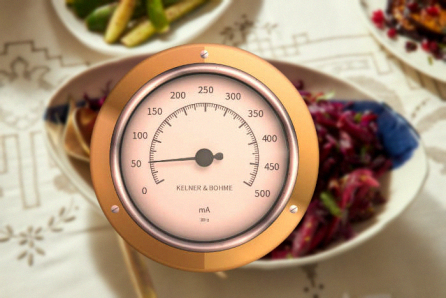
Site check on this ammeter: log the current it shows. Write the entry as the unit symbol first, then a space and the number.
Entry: mA 50
